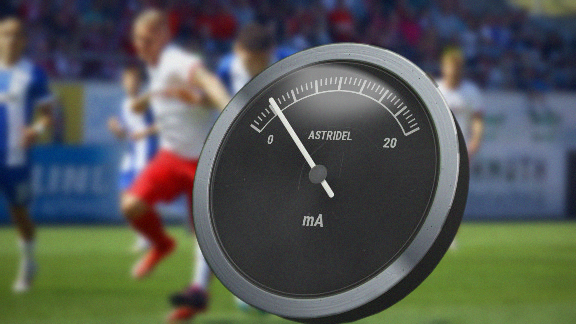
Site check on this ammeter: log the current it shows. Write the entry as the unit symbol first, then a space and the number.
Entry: mA 3
